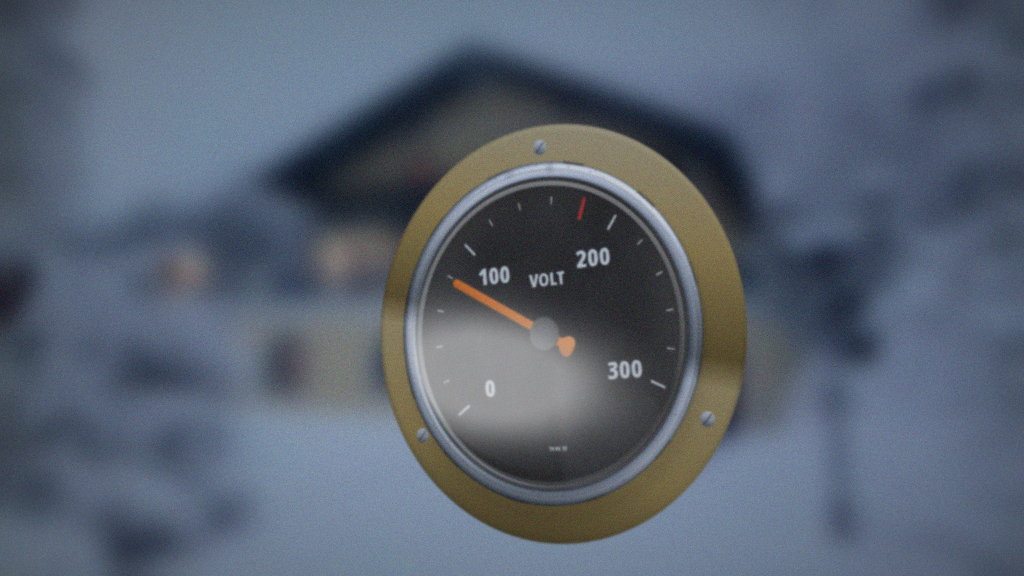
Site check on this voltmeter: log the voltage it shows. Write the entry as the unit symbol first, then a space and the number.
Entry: V 80
